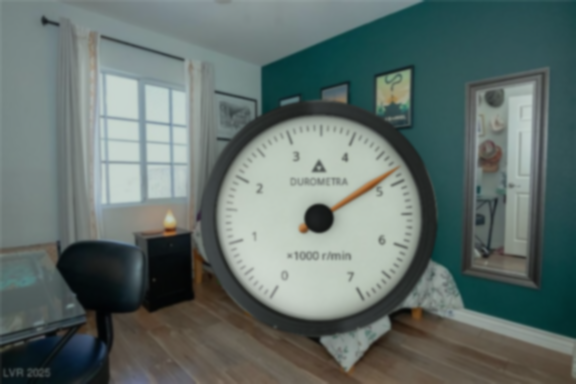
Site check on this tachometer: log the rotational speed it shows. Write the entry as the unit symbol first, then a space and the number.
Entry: rpm 4800
